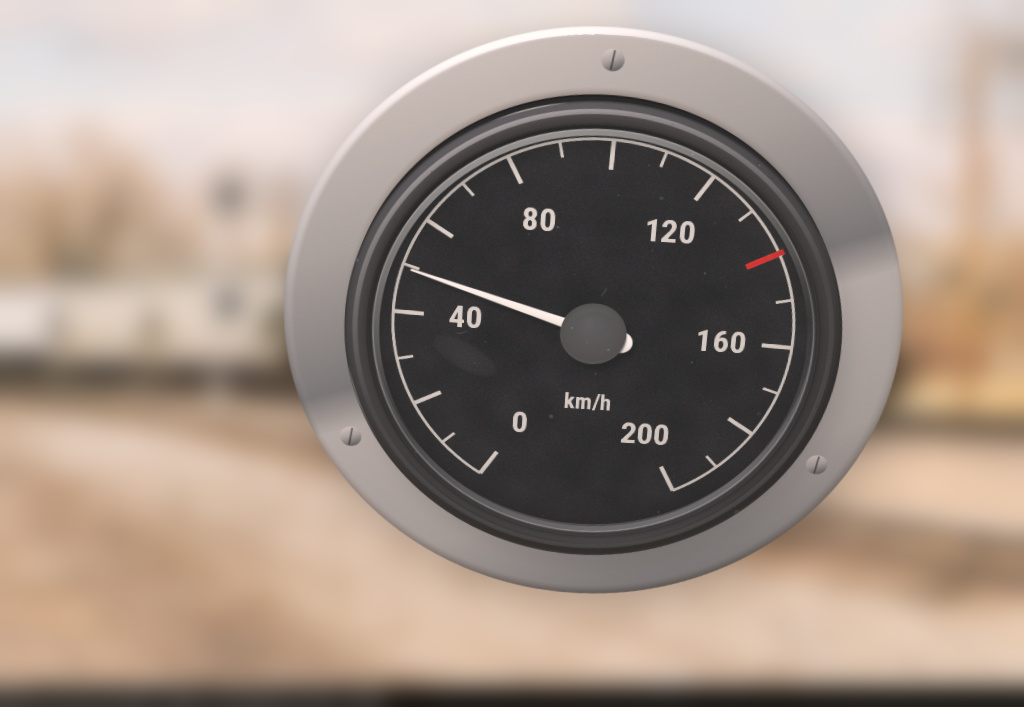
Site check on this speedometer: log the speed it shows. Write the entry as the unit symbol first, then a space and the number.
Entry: km/h 50
